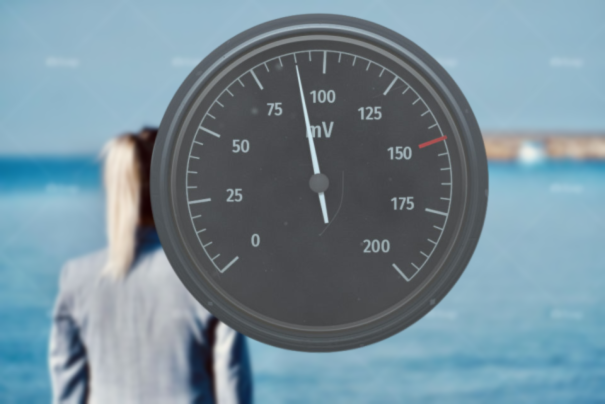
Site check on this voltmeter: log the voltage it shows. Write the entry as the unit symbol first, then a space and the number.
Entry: mV 90
